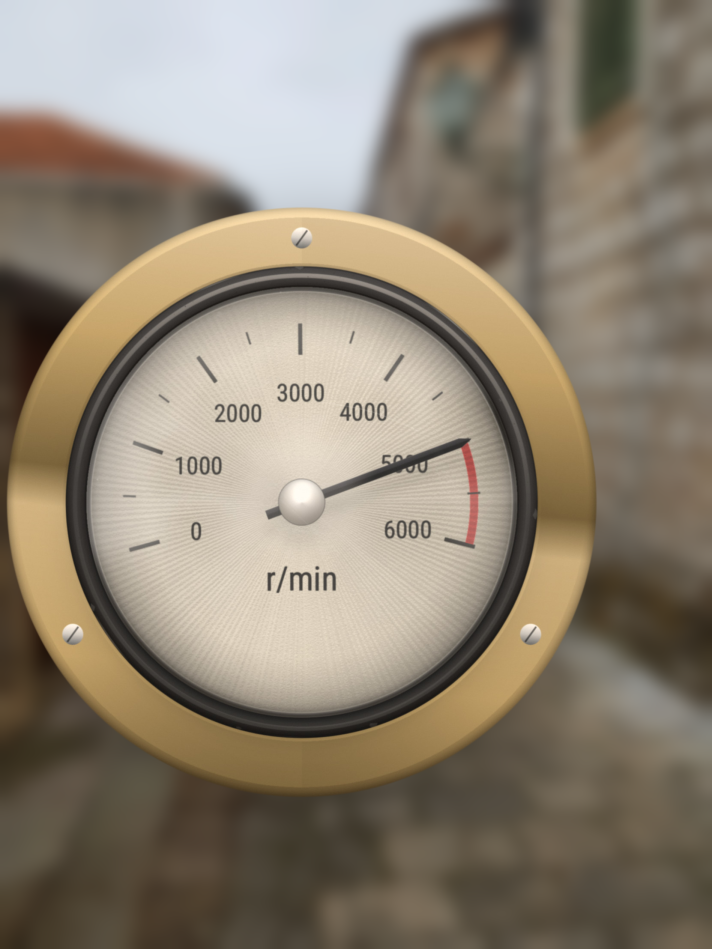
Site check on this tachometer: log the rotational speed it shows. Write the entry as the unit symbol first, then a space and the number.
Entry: rpm 5000
